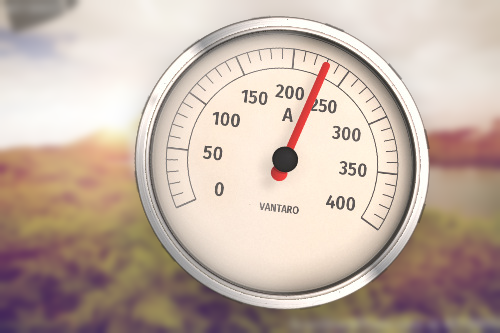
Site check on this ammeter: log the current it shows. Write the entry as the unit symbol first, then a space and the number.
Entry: A 230
